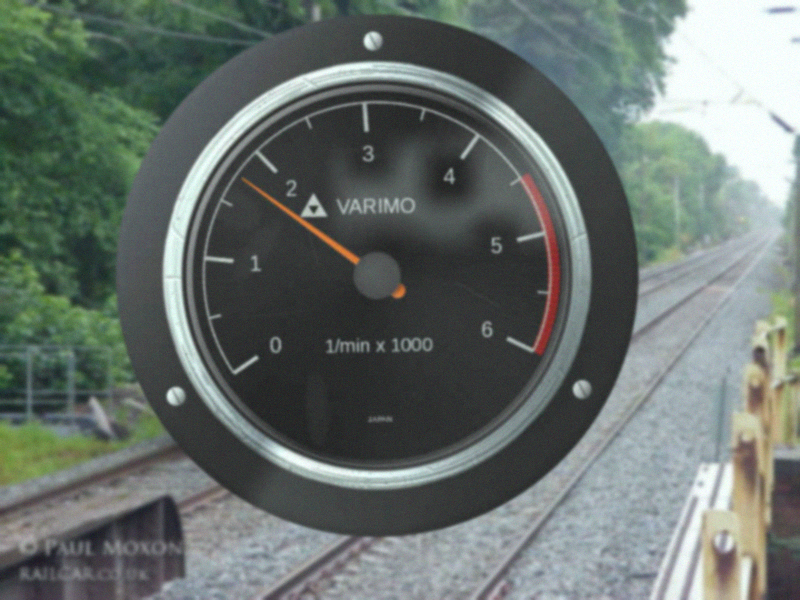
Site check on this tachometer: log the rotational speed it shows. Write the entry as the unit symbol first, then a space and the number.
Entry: rpm 1750
